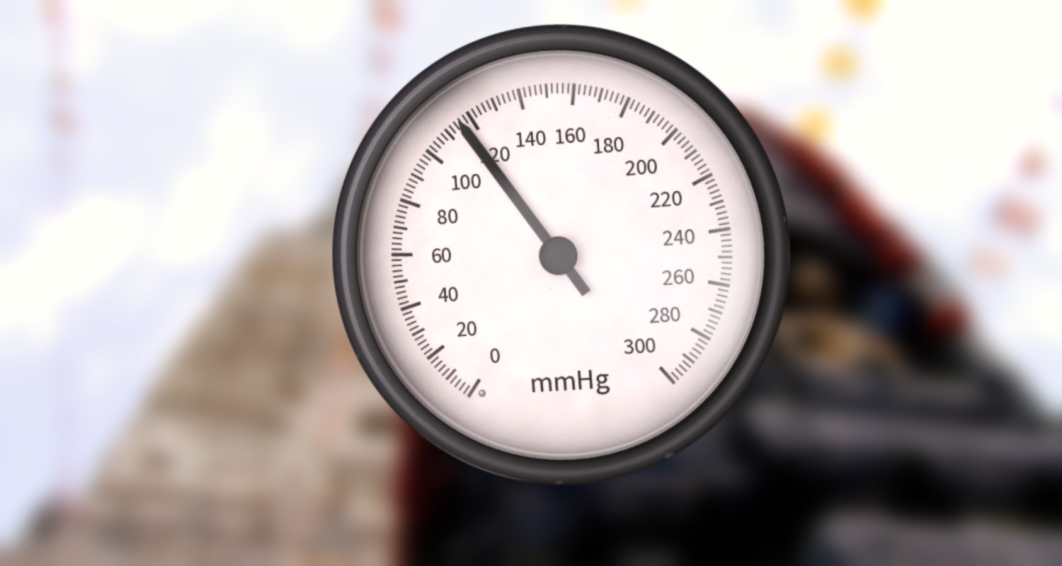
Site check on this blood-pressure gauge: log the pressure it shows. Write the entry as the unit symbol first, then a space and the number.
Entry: mmHg 116
